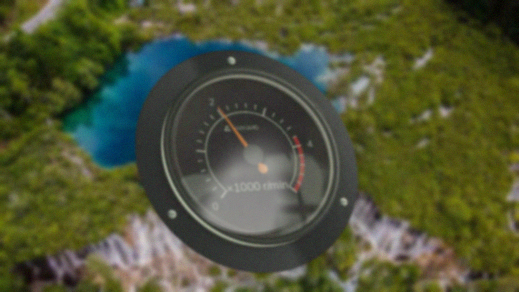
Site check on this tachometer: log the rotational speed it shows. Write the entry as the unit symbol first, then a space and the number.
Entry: rpm 2000
